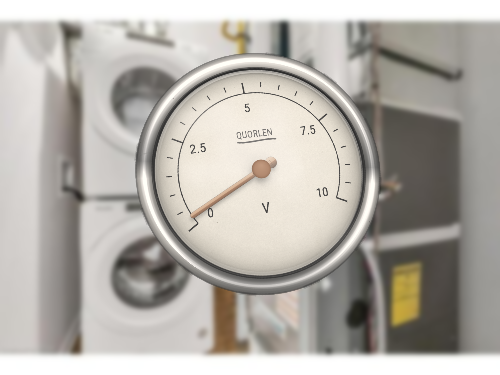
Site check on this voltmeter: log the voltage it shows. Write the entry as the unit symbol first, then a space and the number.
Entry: V 0.25
